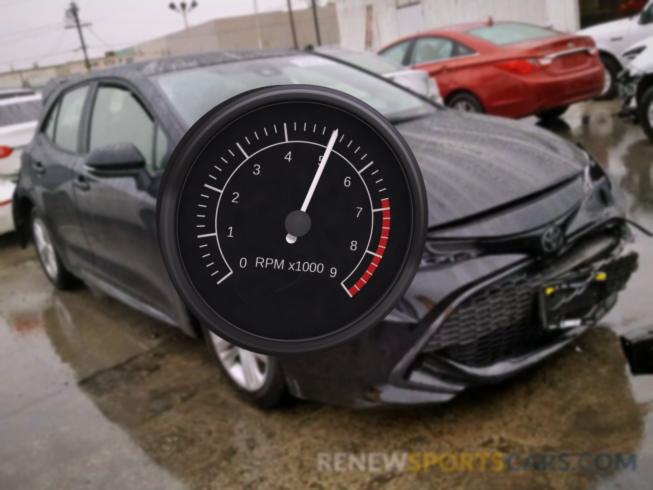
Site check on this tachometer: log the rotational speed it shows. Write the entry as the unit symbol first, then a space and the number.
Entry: rpm 5000
